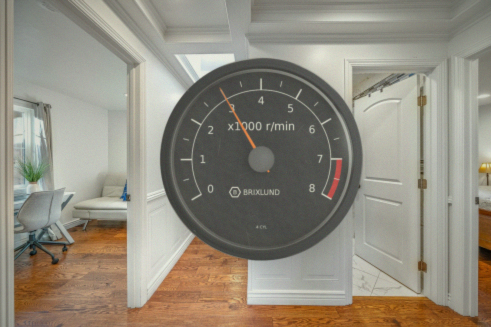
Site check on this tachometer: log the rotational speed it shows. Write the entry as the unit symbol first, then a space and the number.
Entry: rpm 3000
